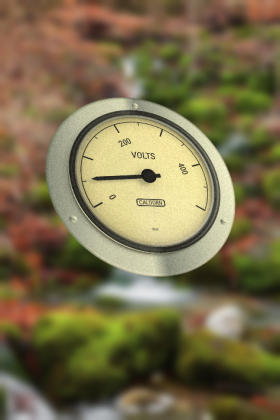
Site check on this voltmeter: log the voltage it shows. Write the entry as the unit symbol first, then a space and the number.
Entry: V 50
